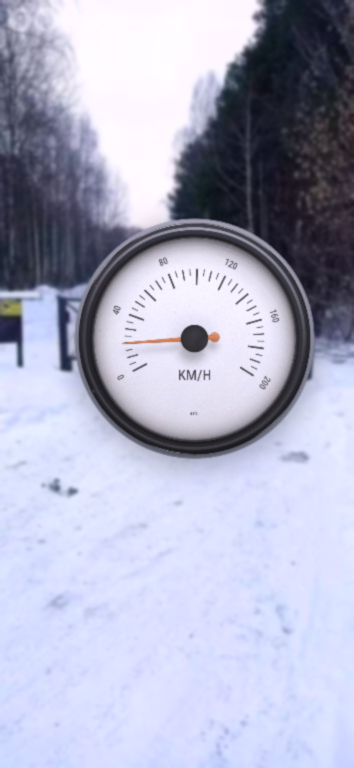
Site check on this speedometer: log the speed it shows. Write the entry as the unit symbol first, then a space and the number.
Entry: km/h 20
